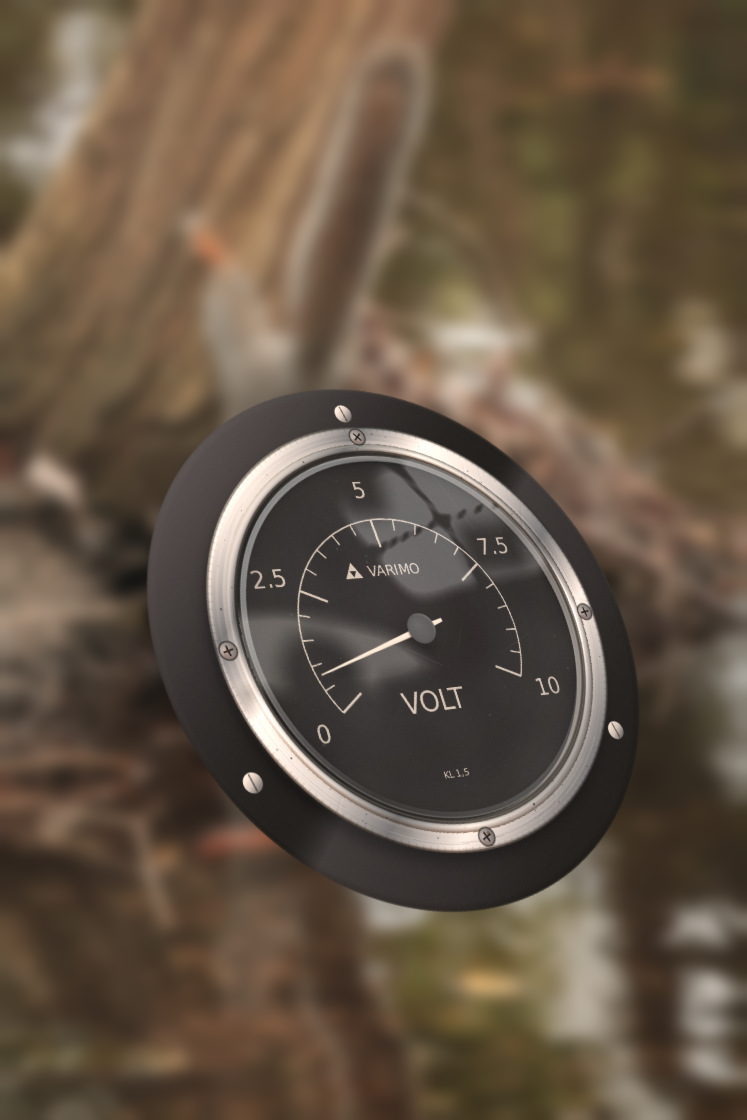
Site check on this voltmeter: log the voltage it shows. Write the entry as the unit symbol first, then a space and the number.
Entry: V 0.75
